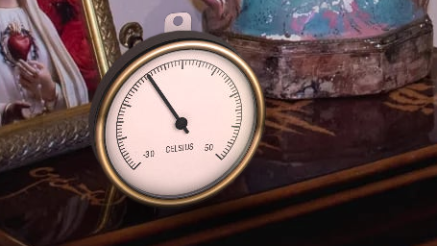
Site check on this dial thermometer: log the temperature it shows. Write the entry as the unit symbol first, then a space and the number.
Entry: °C 0
